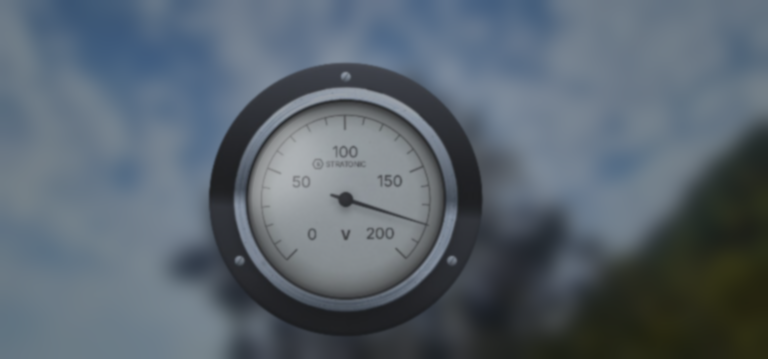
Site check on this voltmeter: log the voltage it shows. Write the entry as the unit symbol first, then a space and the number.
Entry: V 180
